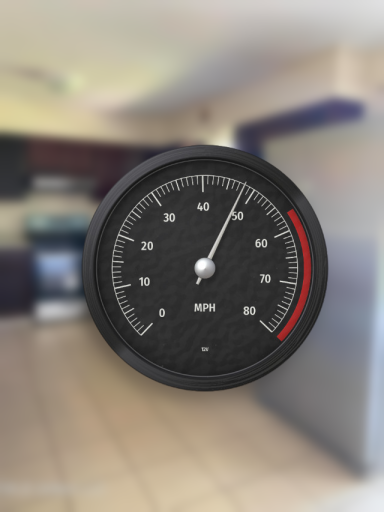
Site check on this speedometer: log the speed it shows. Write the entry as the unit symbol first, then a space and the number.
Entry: mph 48
